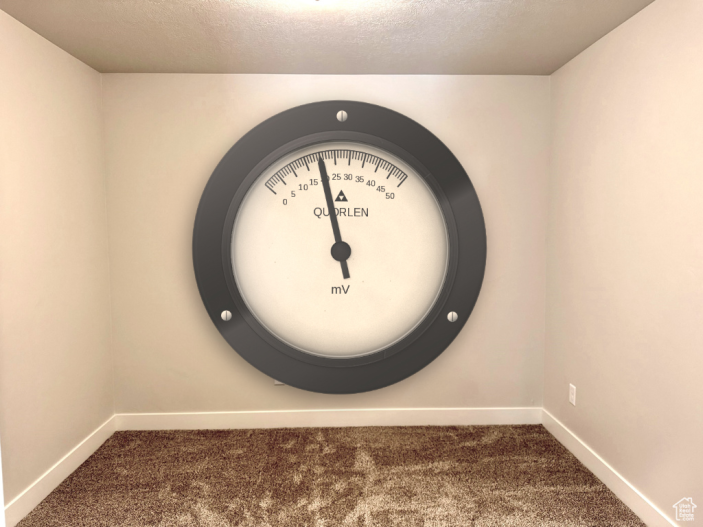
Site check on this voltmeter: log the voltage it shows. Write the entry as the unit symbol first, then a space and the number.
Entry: mV 20
